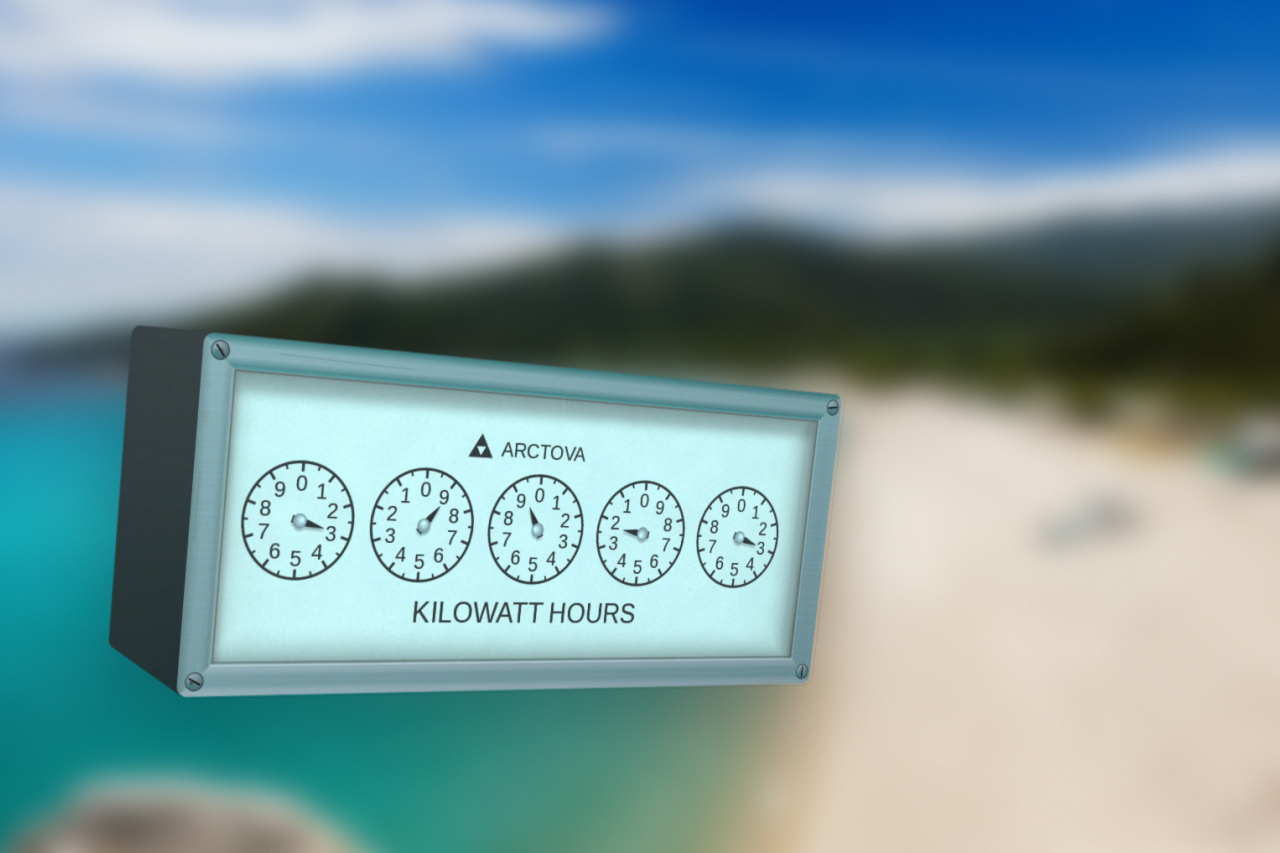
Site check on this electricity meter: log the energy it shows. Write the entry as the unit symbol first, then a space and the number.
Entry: kWh 28923
